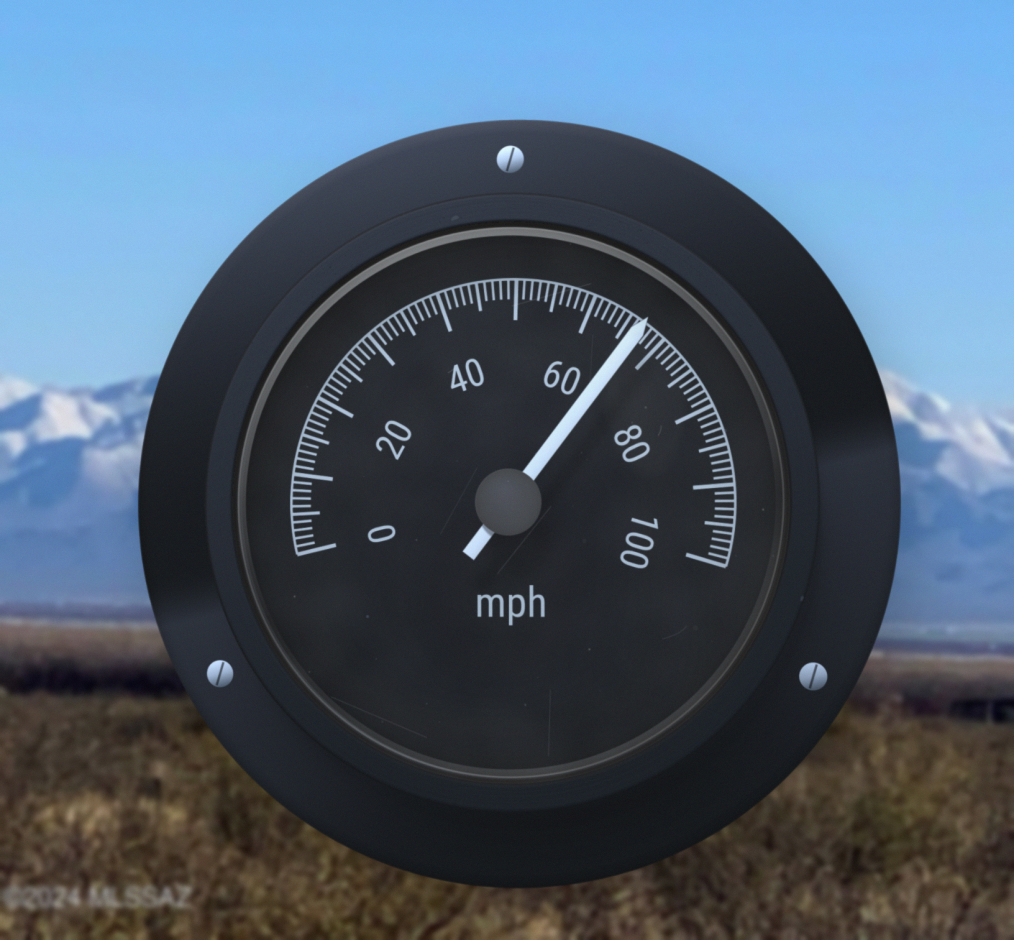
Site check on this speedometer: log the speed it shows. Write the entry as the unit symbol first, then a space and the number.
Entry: mph 67
